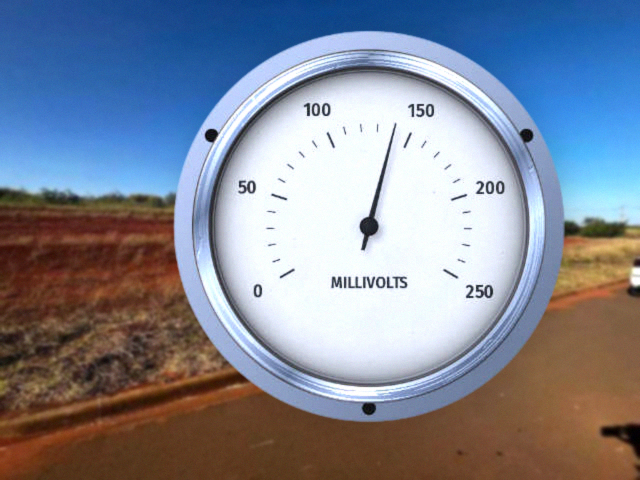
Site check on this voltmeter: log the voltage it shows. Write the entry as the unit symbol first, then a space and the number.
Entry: mV 140
